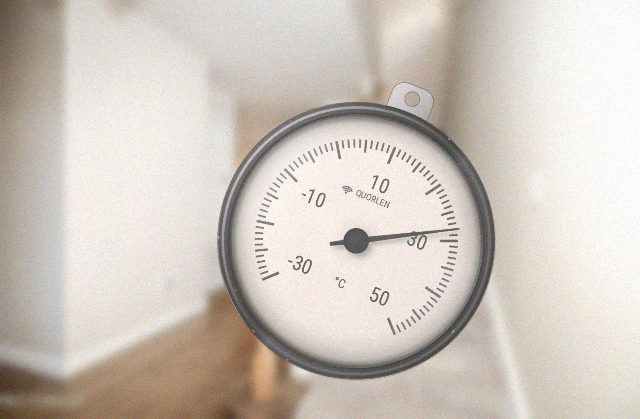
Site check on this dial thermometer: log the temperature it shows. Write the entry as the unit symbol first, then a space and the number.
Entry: °C 28
